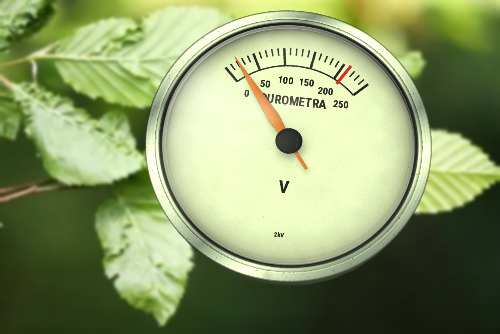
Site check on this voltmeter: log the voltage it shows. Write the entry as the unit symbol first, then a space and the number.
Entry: V 20
